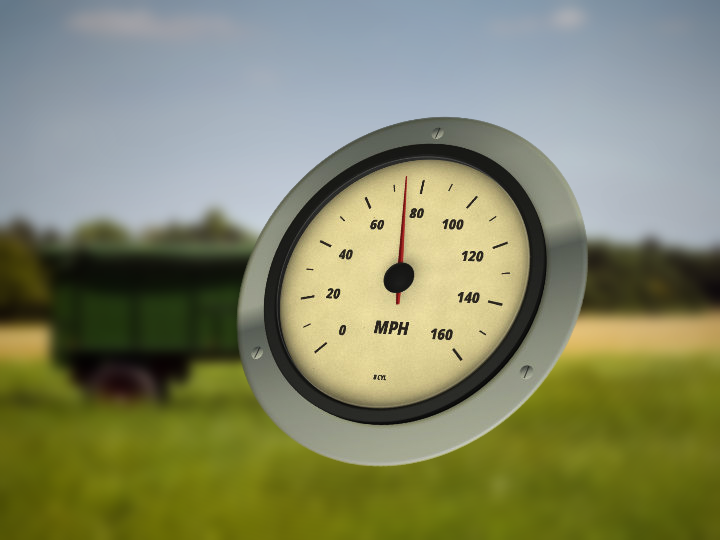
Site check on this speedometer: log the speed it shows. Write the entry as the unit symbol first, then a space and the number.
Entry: mph 75
